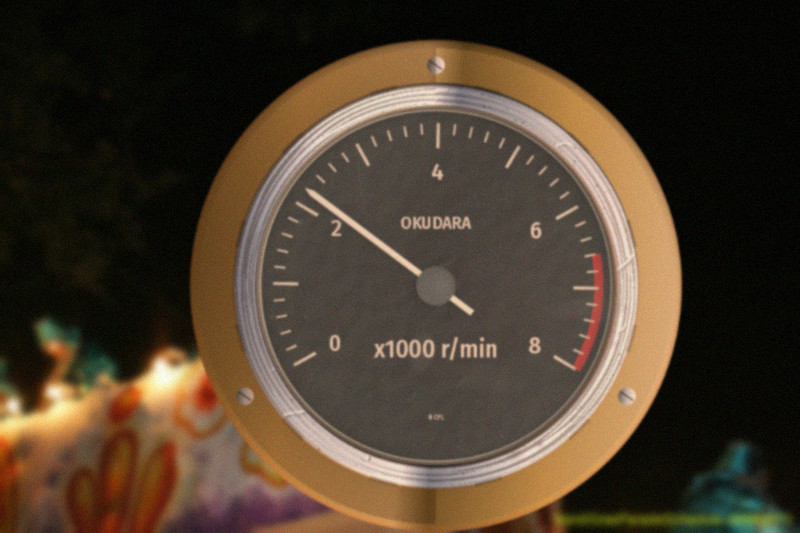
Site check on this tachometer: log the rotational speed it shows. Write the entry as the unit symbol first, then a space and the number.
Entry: rpm 2200
